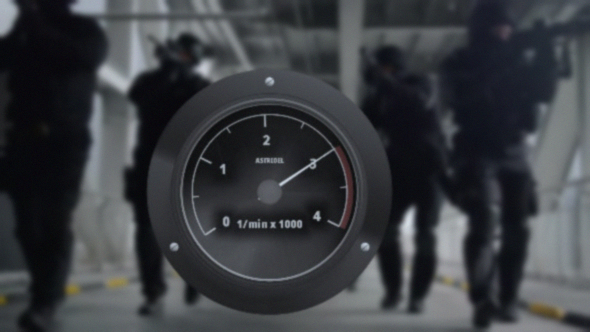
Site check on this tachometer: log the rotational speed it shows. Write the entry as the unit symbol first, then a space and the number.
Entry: rpm 3000
